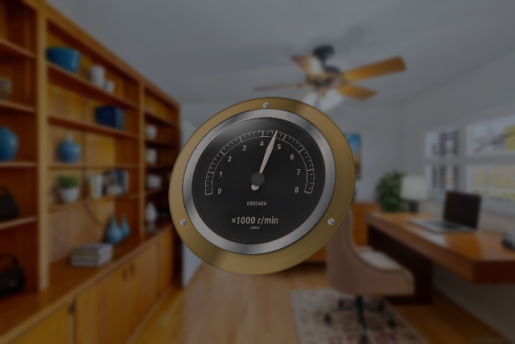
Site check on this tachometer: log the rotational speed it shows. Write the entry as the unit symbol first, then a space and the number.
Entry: rpm 4600
